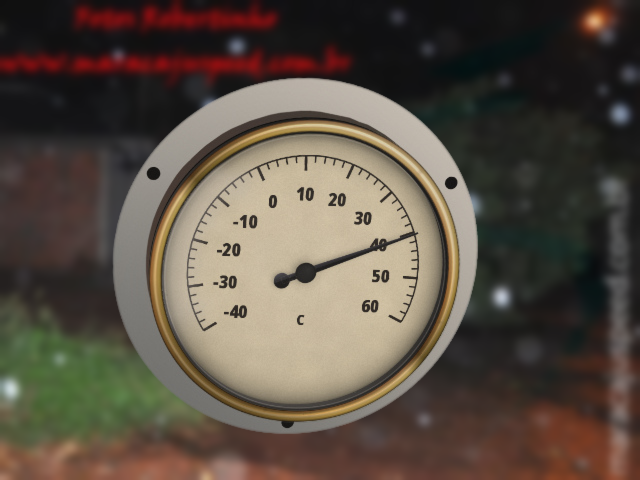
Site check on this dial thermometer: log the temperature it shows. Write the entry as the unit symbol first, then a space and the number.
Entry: °C 40
